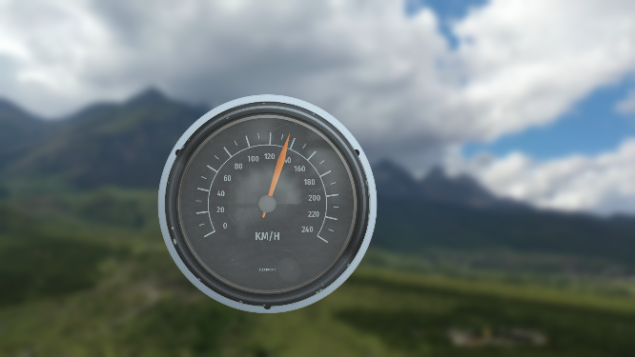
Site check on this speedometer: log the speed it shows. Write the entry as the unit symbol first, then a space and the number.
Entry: km/h 135
